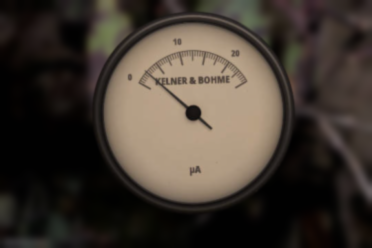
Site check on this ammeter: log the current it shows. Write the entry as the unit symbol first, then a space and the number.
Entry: µA 2.5
